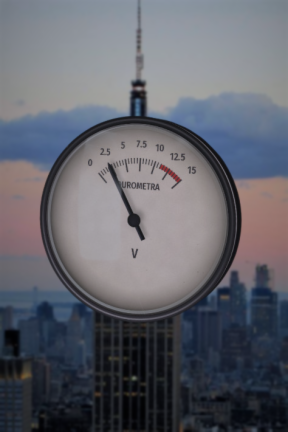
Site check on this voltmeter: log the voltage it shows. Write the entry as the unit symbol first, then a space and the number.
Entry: V 2.5
